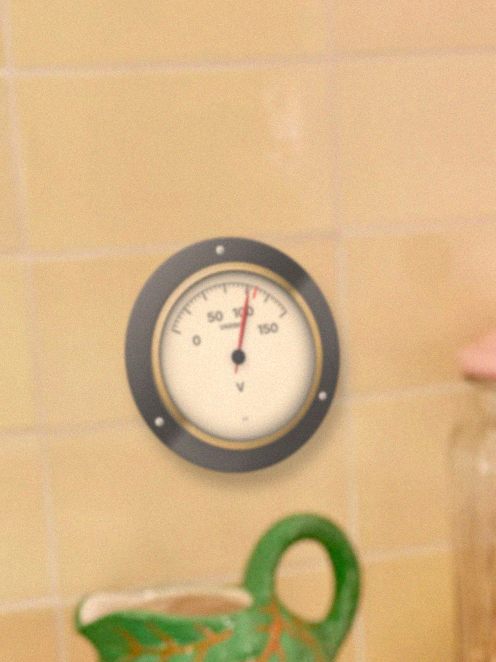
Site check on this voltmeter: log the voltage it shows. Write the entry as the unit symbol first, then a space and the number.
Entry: V 100
